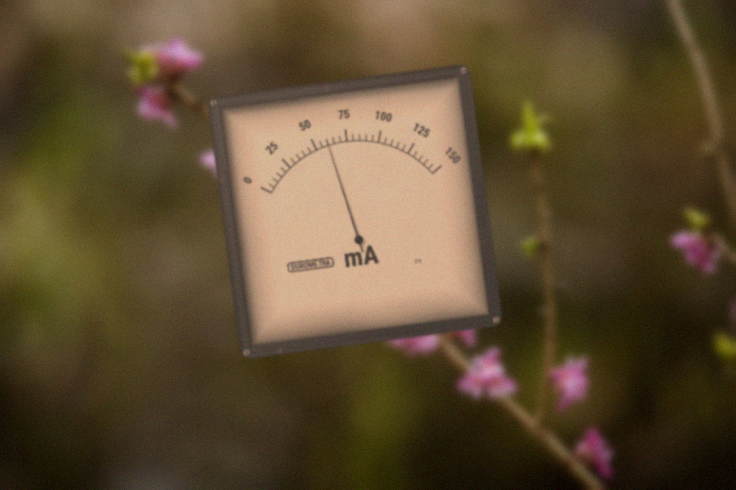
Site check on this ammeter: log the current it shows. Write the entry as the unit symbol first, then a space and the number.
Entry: mA 60
